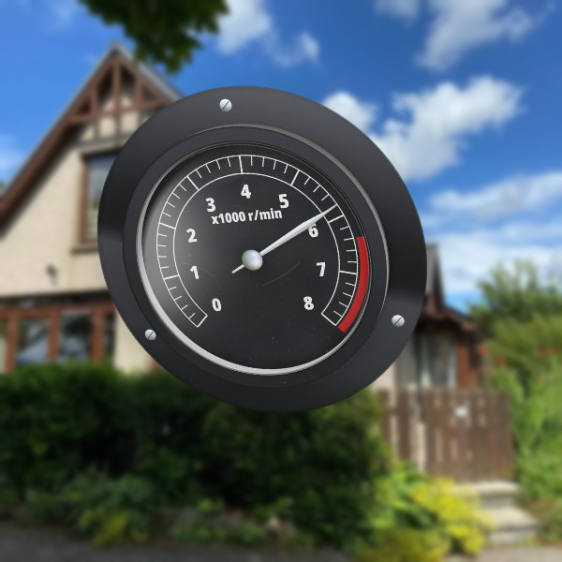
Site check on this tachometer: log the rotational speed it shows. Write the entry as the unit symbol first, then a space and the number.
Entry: rpm 5800
